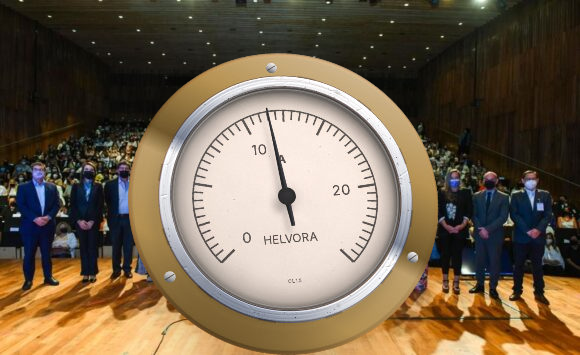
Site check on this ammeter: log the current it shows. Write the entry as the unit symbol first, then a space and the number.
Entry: A 11.5
